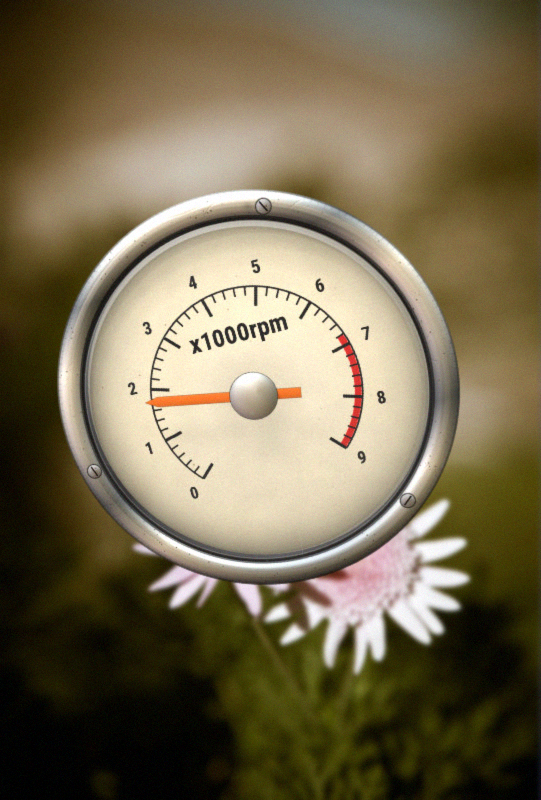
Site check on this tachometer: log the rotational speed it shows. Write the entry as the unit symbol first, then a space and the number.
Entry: rpm 1800
